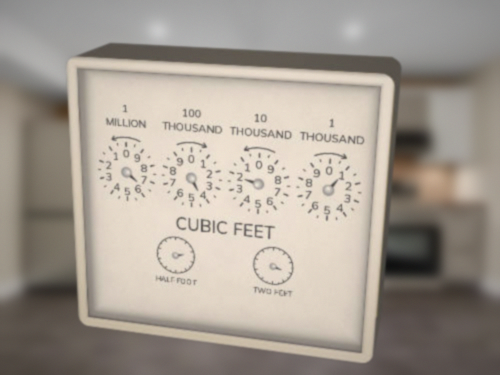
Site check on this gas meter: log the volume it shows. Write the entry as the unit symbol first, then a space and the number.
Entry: ft³ 642100
